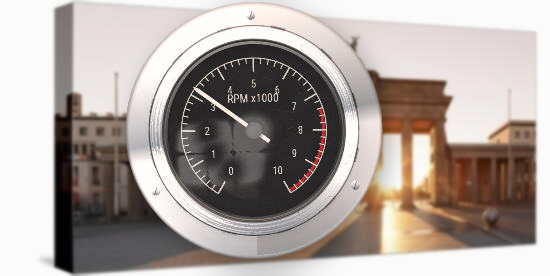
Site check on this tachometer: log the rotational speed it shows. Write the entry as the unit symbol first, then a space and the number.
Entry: rpm 3200
